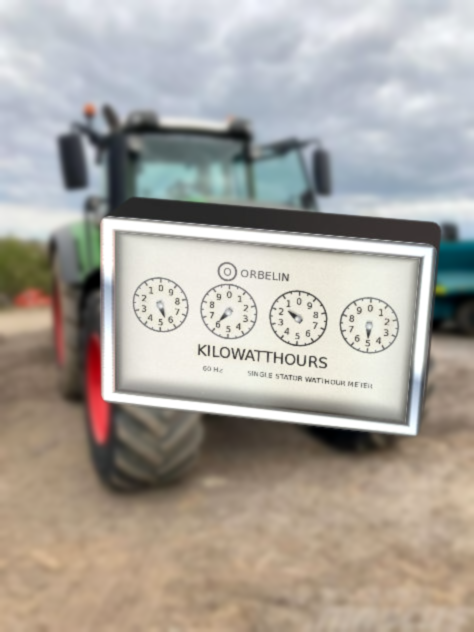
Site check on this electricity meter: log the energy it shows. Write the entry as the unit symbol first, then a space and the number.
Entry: kWh 5615
